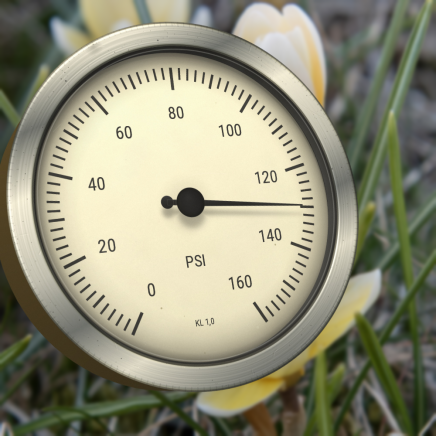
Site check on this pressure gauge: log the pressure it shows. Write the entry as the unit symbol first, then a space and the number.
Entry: psi 130
